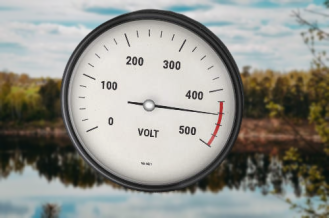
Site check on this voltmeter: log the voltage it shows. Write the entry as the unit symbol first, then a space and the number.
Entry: V 440
